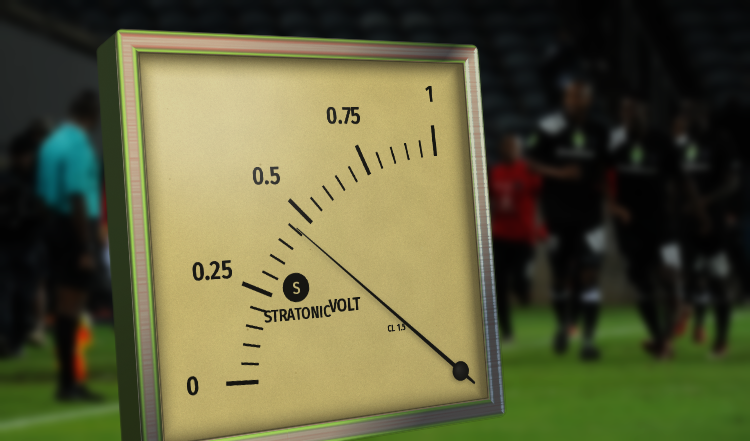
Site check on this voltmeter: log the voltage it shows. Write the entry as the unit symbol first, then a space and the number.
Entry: V 0.45
